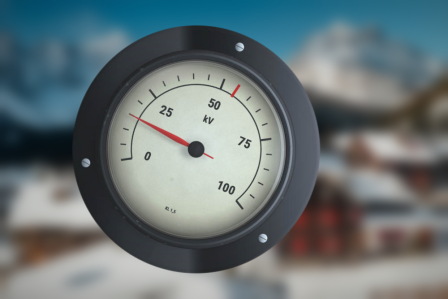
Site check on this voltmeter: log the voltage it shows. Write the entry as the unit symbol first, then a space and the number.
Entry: kV 15
